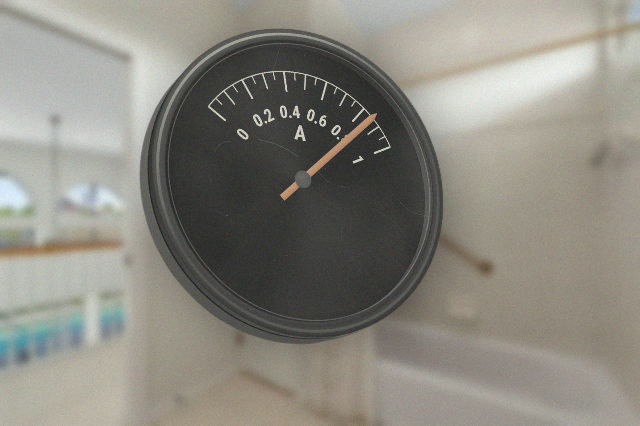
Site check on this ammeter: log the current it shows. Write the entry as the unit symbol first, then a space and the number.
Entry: A 0.85
